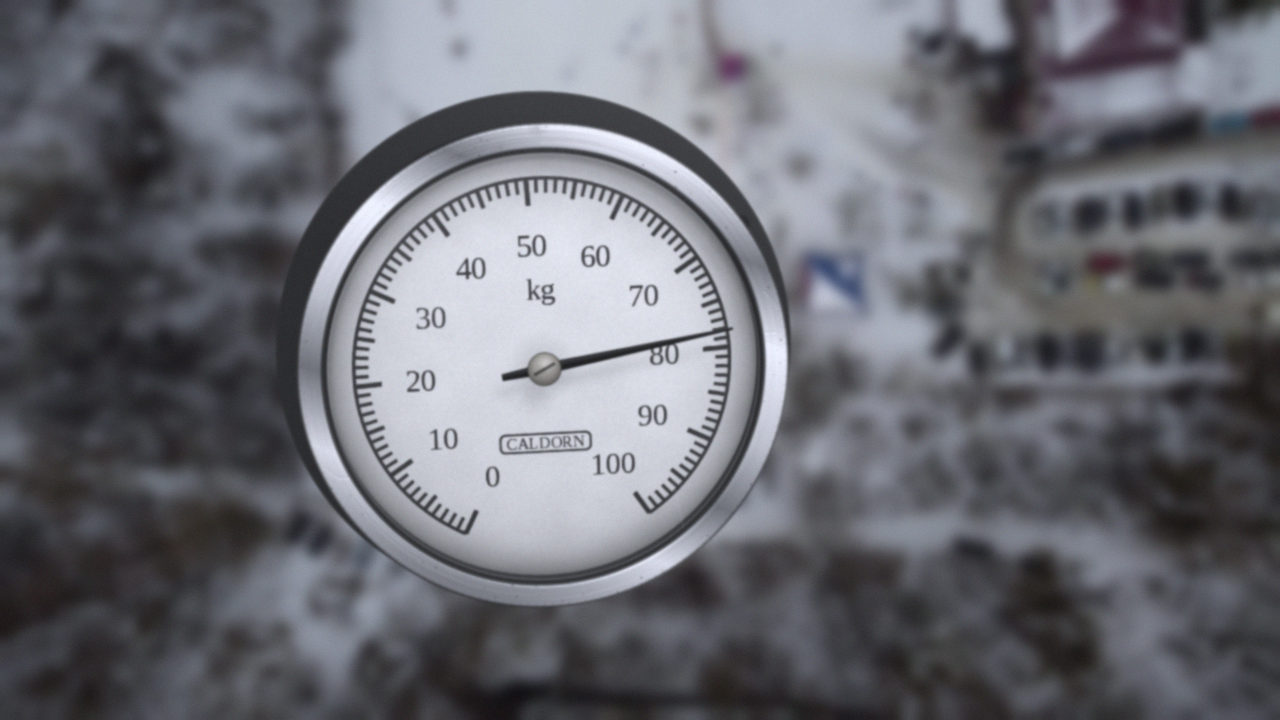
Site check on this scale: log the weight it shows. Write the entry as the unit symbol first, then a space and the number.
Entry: kg 78
